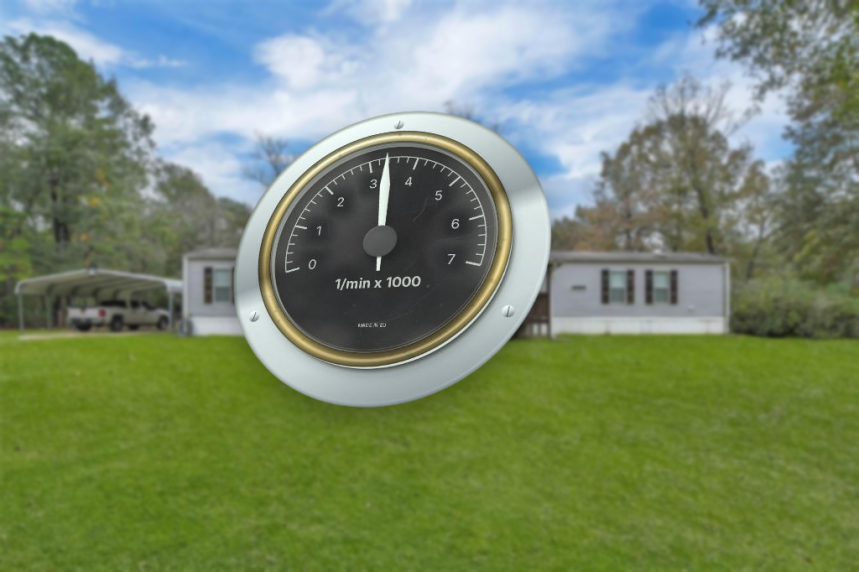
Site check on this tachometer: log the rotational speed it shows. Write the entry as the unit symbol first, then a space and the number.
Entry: rpm 3400
